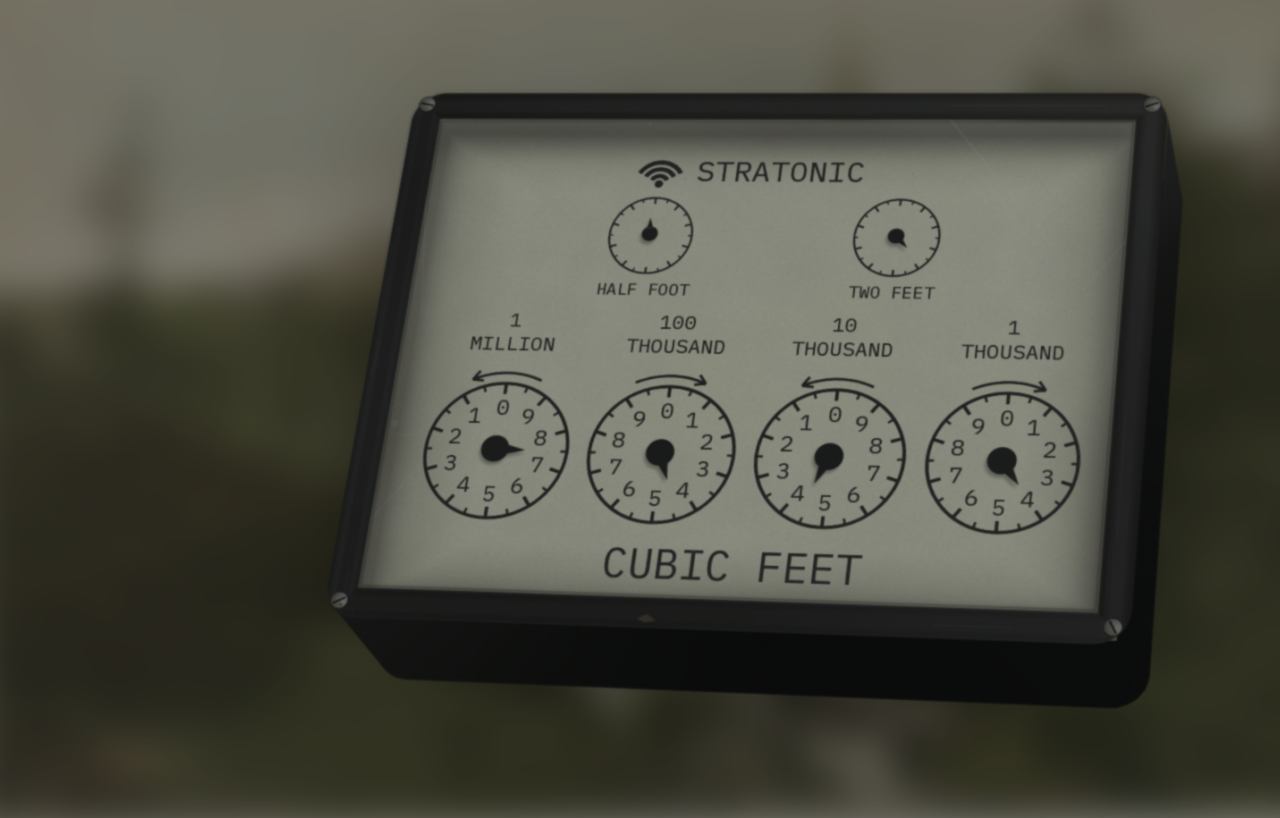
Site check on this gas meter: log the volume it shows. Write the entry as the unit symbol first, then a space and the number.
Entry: ft³ 744400
